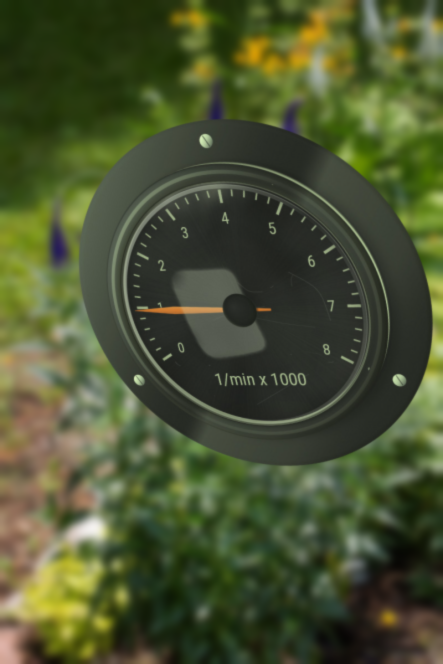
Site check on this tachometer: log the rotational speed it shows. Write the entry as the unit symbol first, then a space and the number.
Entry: rpm 1000
